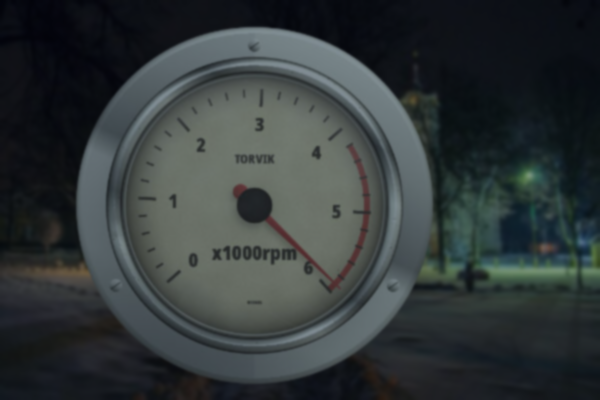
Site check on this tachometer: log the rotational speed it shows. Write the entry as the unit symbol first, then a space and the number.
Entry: rpm 5900
